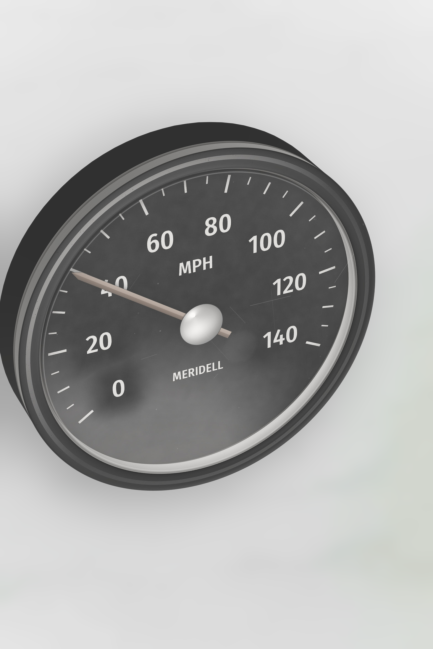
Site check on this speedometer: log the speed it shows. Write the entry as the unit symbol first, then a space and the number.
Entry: mph 40
